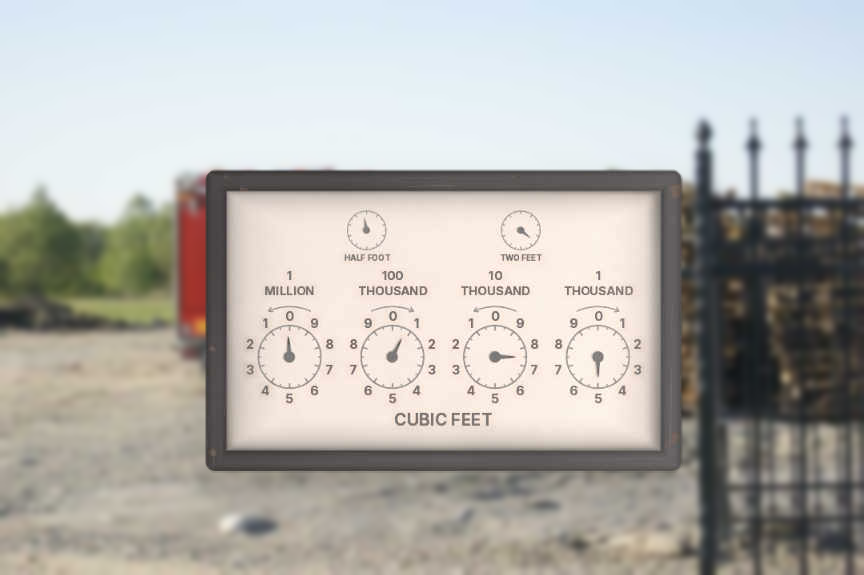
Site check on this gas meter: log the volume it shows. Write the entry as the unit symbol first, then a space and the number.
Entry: ft³ 7500
